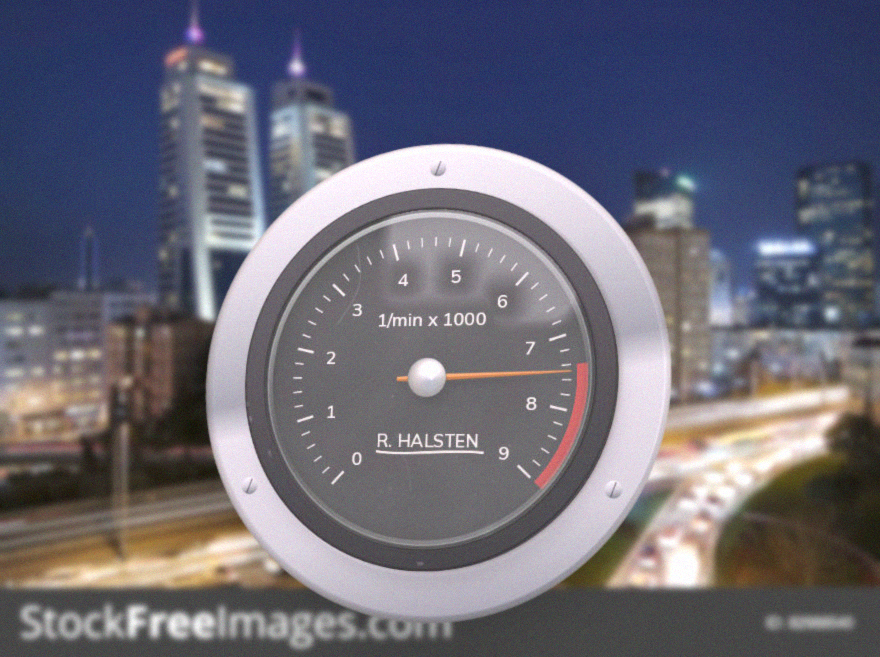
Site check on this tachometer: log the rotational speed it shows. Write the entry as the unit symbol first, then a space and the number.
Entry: rpm 7500
